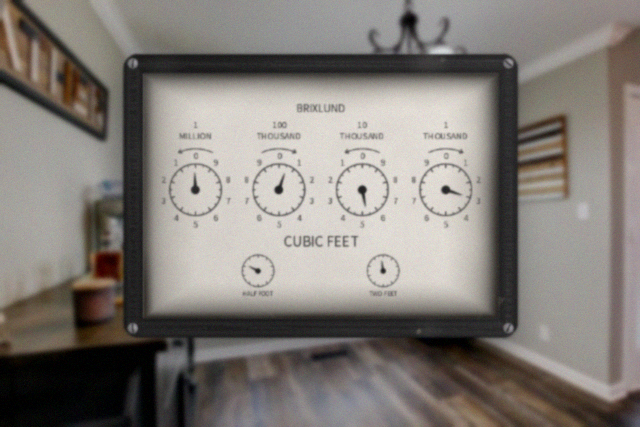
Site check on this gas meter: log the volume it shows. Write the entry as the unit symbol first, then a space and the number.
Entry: ft³ 5300
